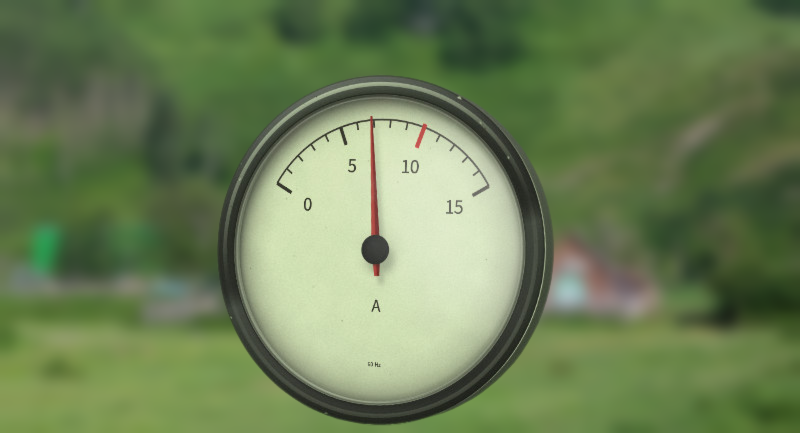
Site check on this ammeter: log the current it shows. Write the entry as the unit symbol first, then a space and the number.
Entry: A 7
